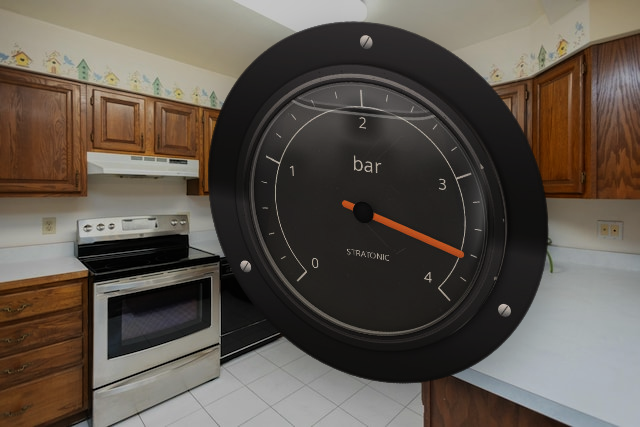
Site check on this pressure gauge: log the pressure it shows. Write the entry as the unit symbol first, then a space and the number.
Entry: bar 3.6
